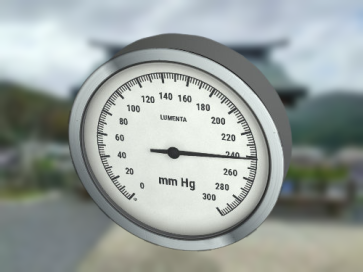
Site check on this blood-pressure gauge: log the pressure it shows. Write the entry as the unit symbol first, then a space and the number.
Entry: mmHg 240
